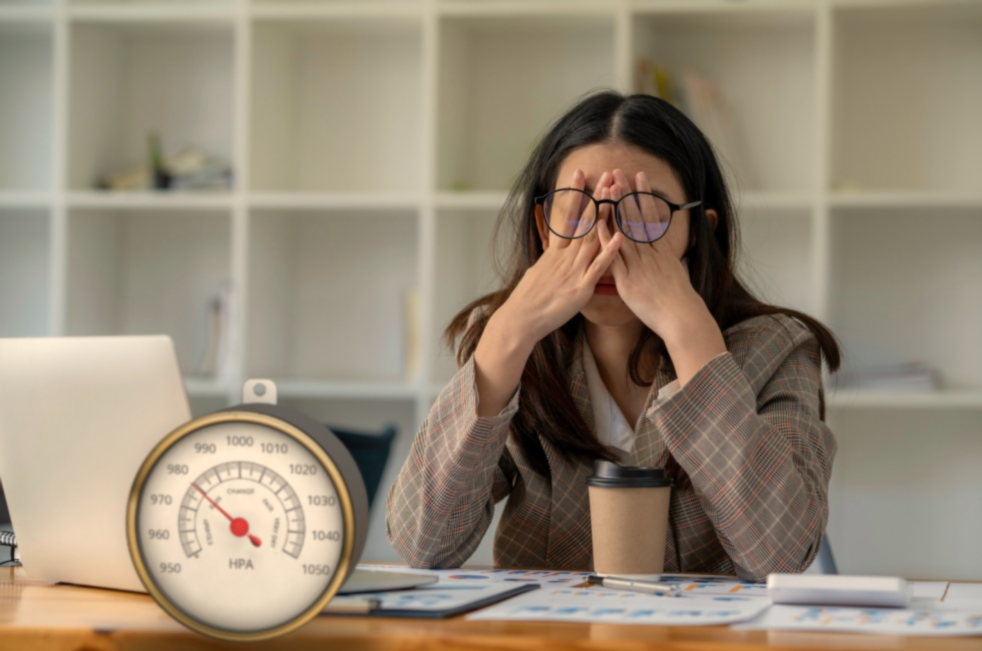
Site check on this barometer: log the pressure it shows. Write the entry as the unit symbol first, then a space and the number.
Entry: hPa 980
